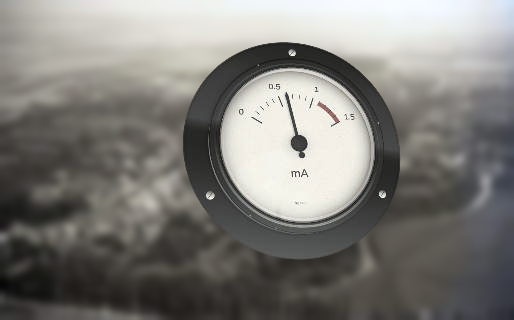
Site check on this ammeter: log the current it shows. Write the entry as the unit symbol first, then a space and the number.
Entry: mA 0.6
